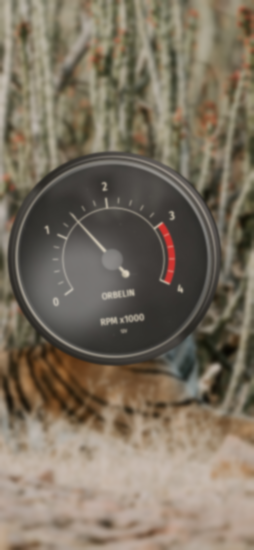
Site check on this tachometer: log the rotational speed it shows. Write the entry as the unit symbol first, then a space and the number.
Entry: rpm 1400
